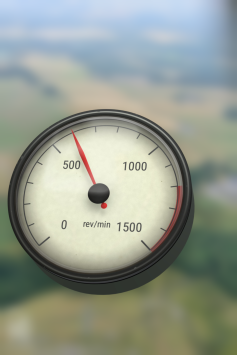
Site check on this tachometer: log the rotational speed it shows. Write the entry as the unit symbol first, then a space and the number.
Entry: rpm 600
